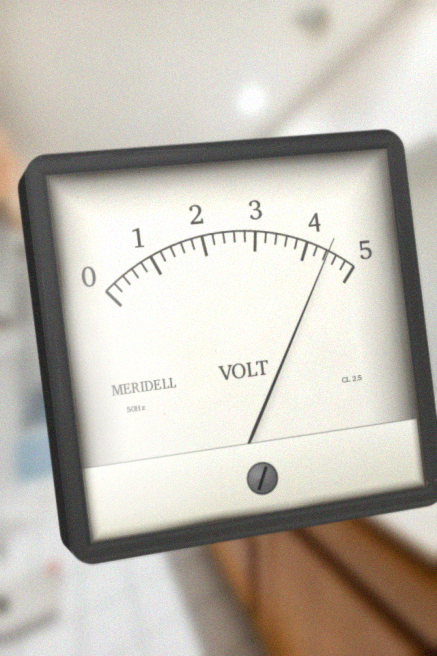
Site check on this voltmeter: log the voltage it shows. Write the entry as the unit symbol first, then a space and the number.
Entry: V 4.4
